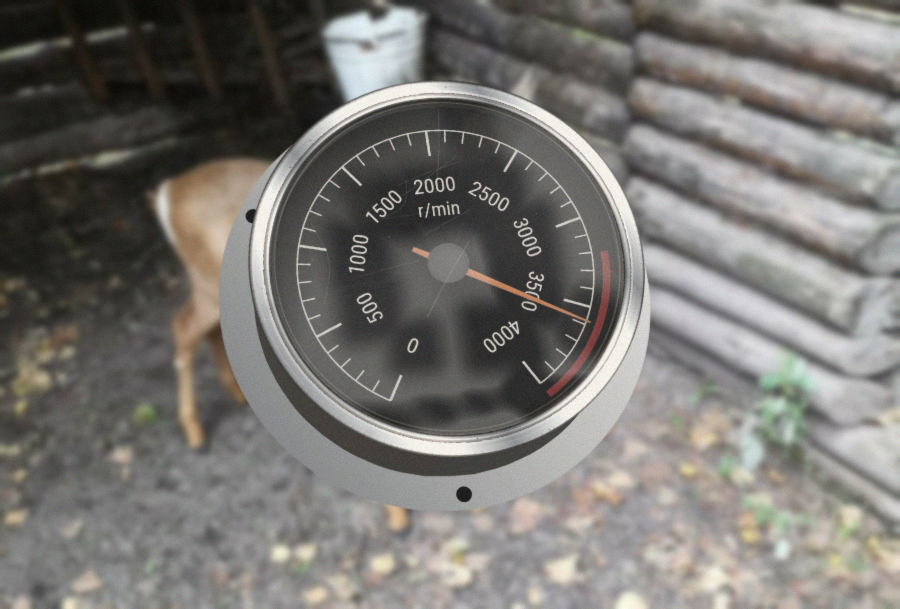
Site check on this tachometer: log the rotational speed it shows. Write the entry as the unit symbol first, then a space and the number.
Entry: rpm 3600
